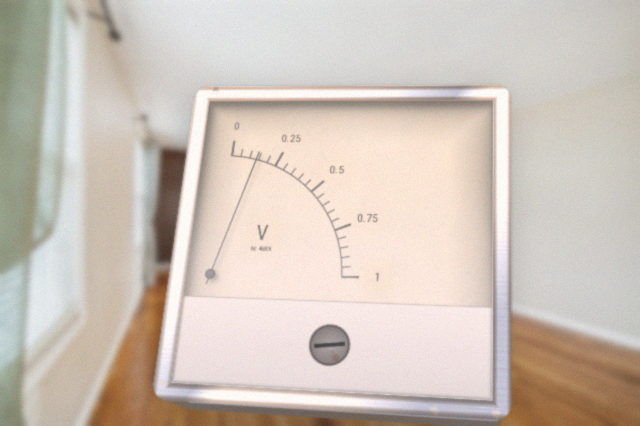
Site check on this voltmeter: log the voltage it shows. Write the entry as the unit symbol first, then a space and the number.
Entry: V 0.15
